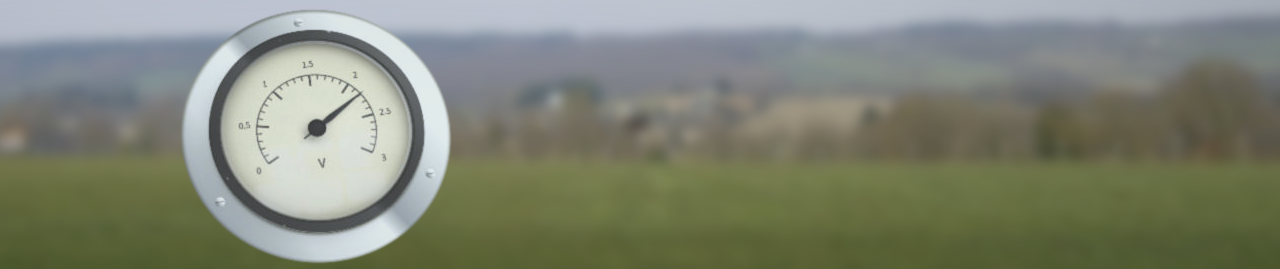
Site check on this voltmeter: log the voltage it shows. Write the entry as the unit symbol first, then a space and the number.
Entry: V 2.2
